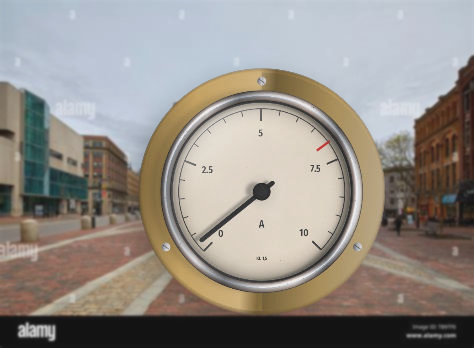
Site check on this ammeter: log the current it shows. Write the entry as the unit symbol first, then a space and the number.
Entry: A 0.25
